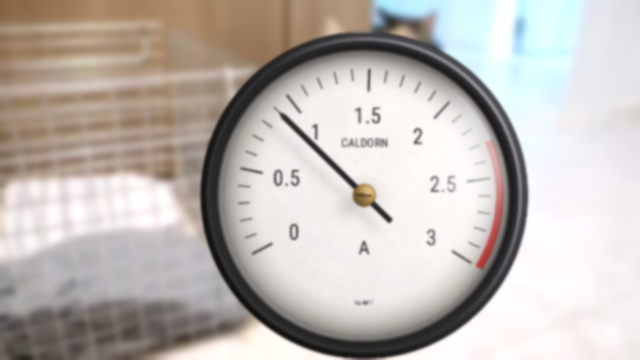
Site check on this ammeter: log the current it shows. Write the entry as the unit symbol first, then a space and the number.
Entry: A 0.9
